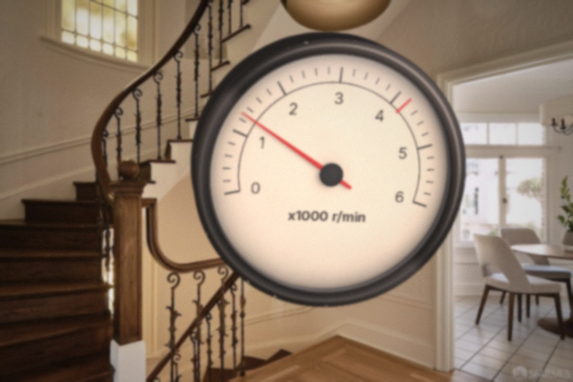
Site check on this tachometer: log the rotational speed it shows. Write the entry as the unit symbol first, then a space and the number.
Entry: rpm 1300
